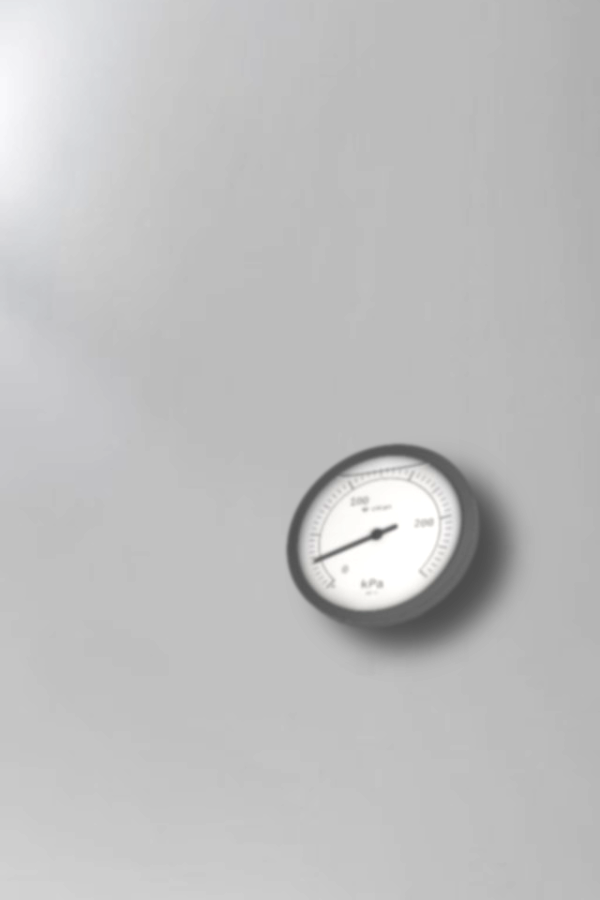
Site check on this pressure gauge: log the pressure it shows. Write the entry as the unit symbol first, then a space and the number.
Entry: kPa 25
